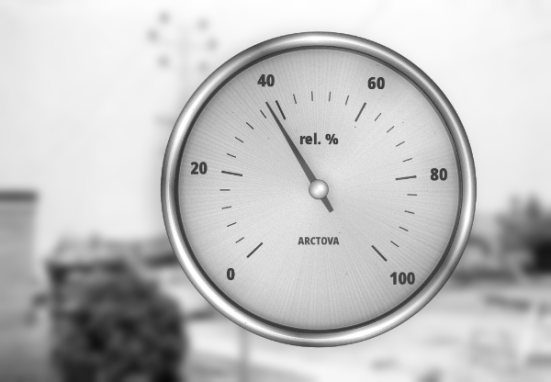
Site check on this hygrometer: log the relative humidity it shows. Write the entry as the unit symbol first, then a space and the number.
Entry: % 38
